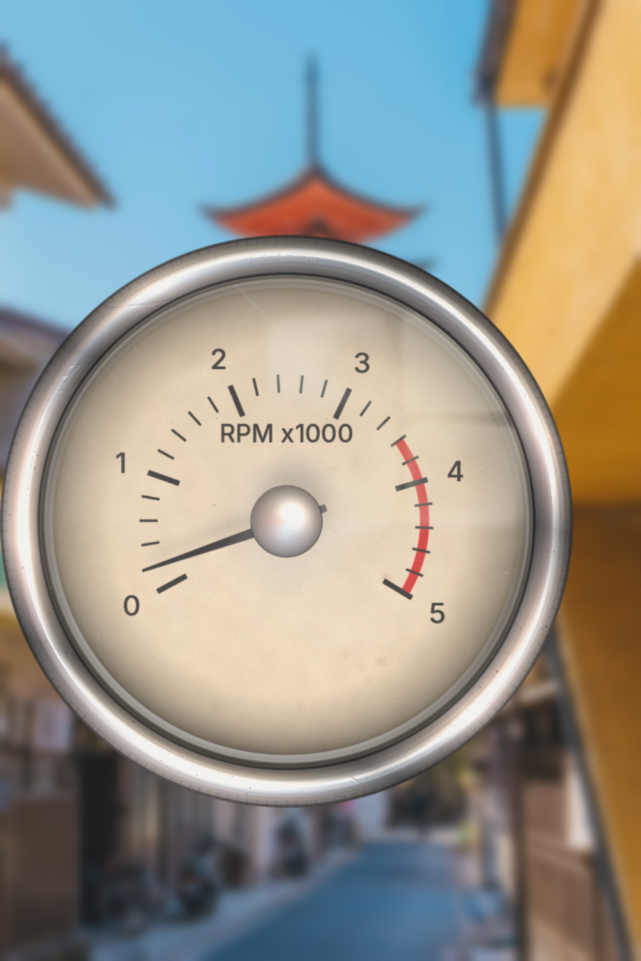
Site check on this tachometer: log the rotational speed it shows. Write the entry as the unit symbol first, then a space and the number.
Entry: rpm 200
